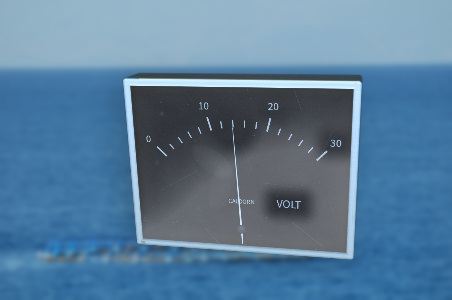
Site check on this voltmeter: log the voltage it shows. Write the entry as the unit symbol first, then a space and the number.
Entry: V 14
